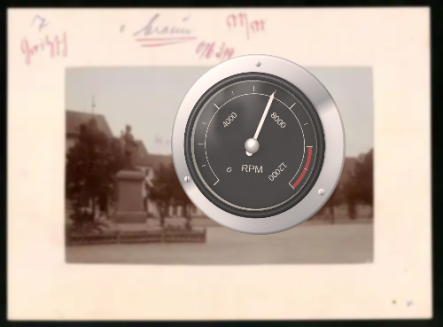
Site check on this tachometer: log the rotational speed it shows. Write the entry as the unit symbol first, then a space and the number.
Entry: rpm 7000
